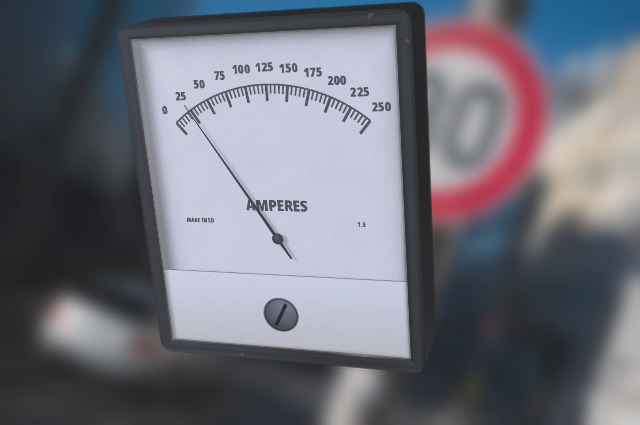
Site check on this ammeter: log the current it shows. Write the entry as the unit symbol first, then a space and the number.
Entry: A 25
